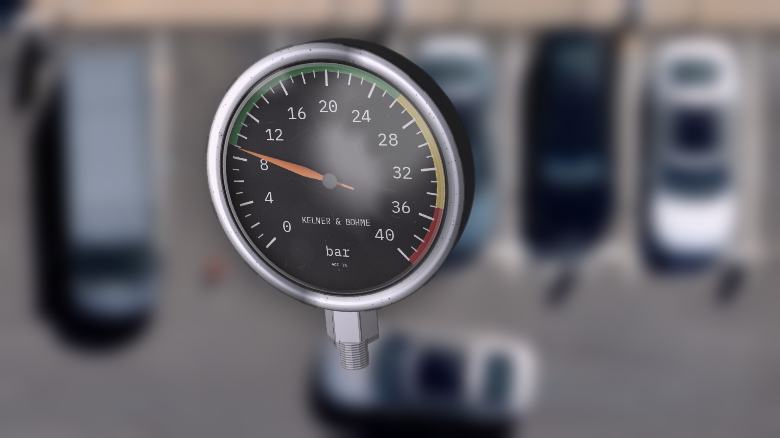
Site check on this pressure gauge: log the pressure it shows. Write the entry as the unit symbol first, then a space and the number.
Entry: bar 9
